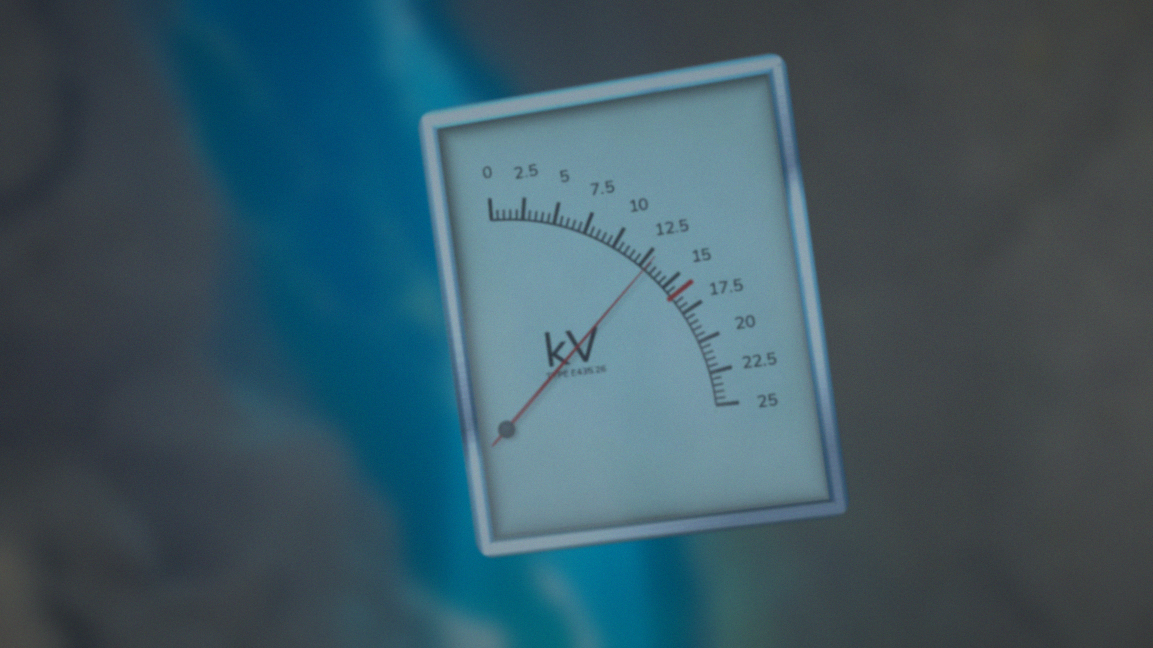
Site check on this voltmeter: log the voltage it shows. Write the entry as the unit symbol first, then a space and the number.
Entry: kV 13
